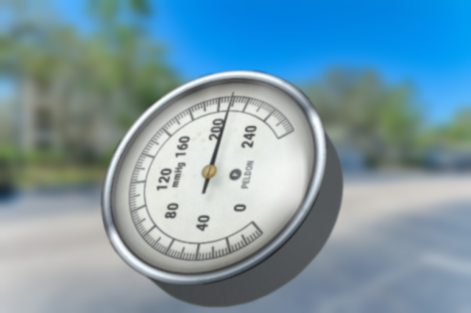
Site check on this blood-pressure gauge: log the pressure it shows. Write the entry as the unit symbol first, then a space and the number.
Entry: mmHg 210
